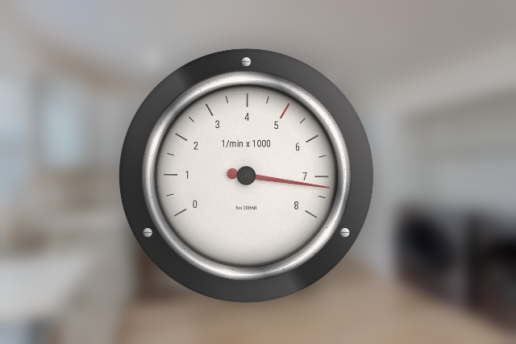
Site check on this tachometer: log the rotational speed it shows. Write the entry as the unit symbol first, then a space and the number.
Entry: rpm 7250
